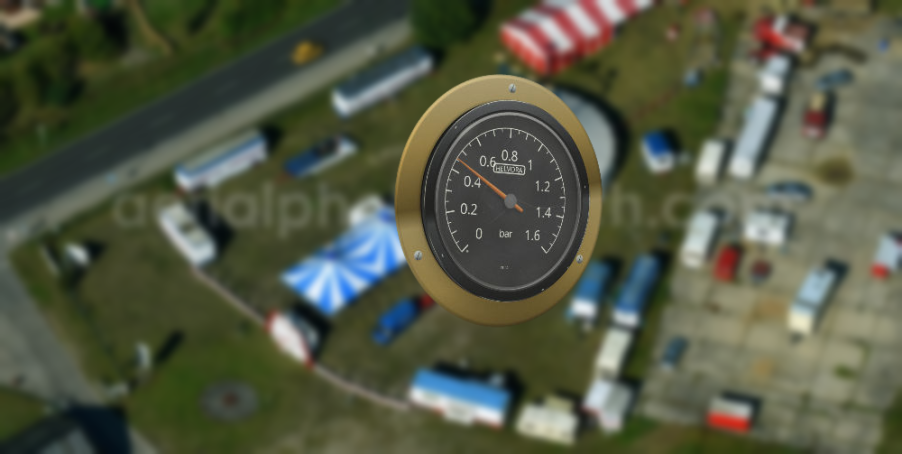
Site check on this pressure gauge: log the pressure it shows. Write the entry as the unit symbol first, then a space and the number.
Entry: bar 0.45
